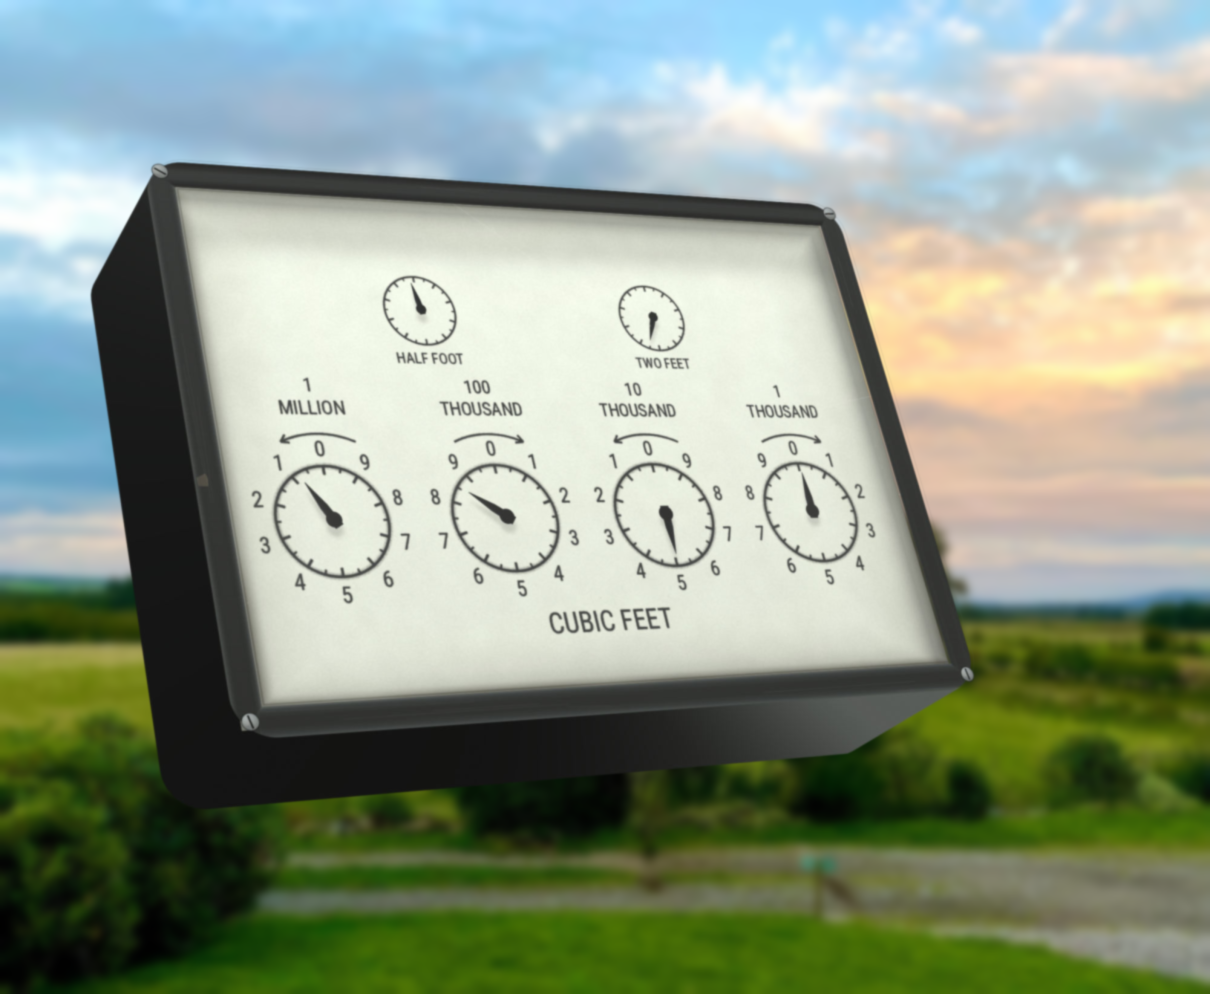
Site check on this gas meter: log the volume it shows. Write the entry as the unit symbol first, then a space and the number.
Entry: ft³ 85000
